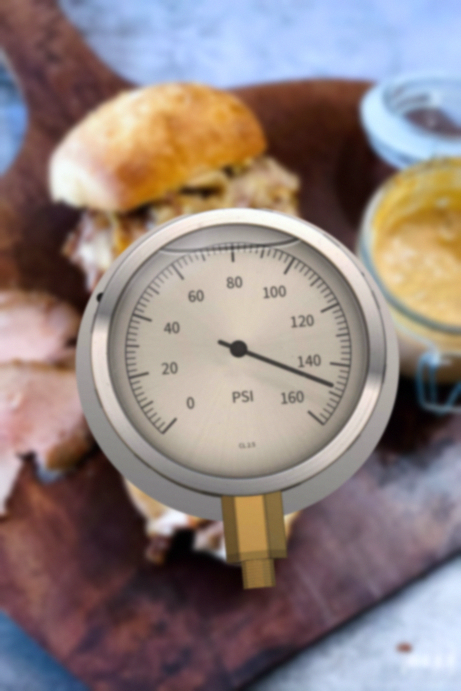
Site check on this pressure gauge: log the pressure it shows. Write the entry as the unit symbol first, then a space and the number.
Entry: psi 148
